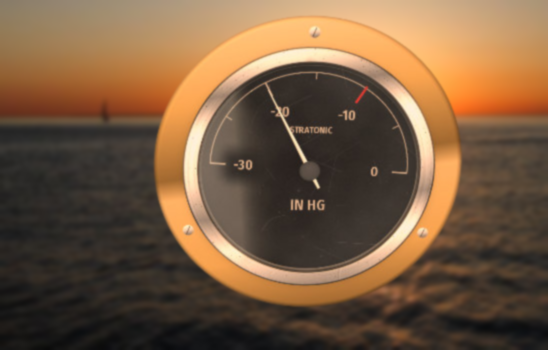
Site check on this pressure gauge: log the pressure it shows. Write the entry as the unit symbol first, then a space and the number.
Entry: inHg -20
